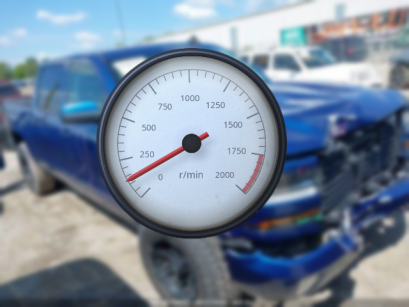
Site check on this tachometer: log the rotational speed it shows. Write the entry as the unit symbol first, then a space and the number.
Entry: rpm 125
